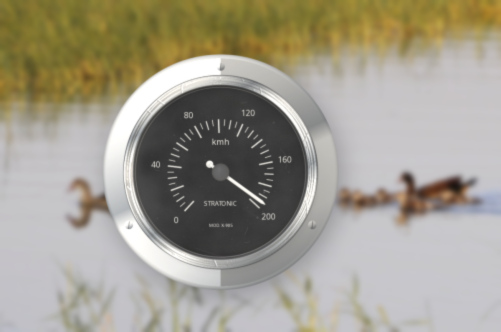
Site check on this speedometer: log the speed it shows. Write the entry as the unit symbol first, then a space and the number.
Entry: km/h 195
